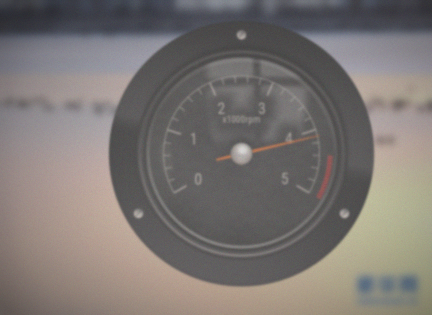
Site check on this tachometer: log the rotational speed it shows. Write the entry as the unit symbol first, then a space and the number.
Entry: rpm 4100
